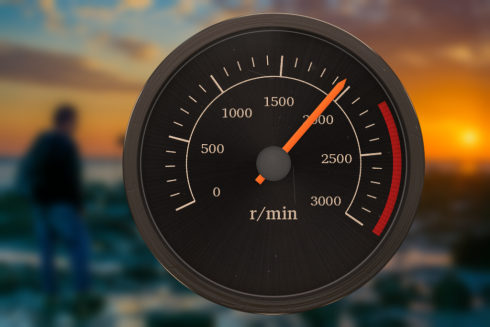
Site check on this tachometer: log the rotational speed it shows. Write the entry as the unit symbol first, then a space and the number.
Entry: rpm 1950
